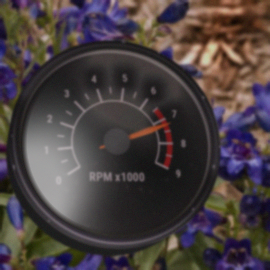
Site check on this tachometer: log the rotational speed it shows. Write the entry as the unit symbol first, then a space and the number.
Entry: rpm 7250
